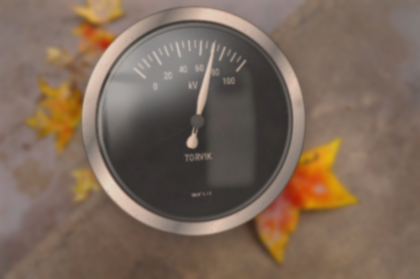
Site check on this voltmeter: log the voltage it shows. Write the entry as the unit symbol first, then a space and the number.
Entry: kV 70
